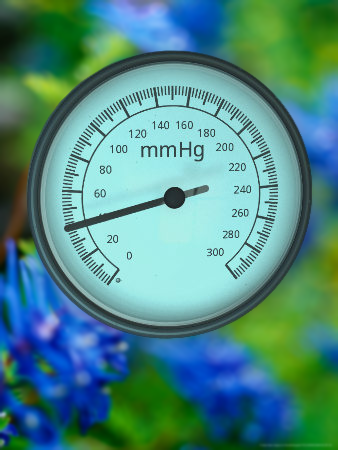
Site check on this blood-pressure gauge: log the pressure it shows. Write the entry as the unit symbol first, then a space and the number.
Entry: mmHg 40
